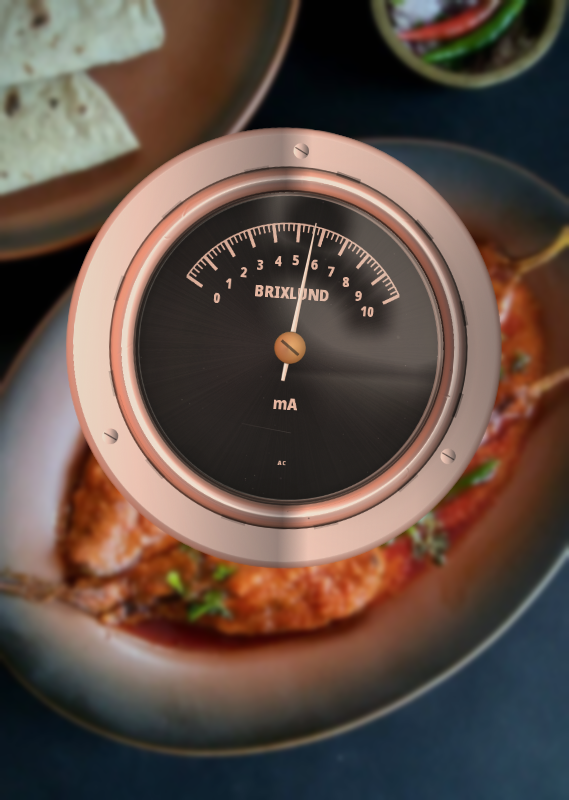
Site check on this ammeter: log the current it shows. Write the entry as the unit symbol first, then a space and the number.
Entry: mA 5.6
